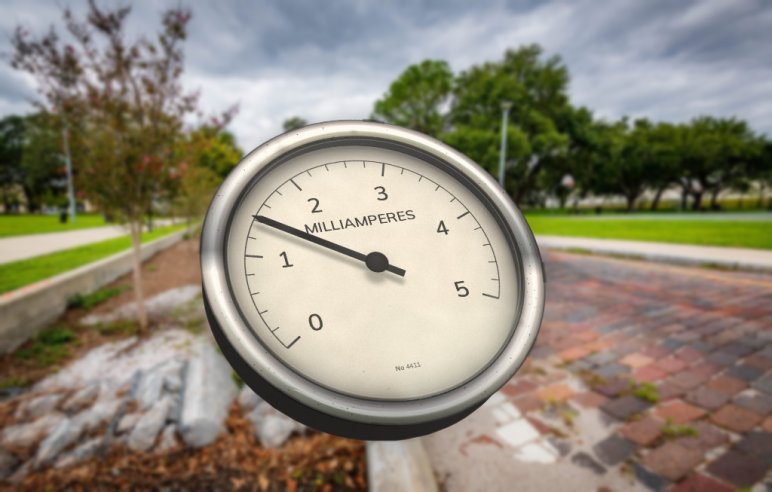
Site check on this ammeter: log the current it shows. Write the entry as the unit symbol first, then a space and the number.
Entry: mA 1.4
